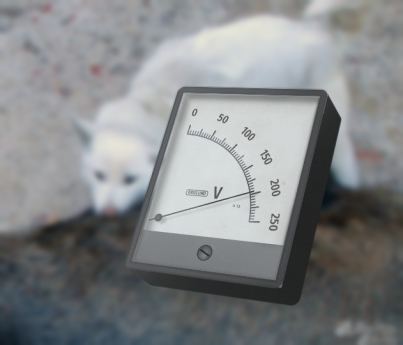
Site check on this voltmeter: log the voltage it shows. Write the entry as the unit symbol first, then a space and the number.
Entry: V 200
